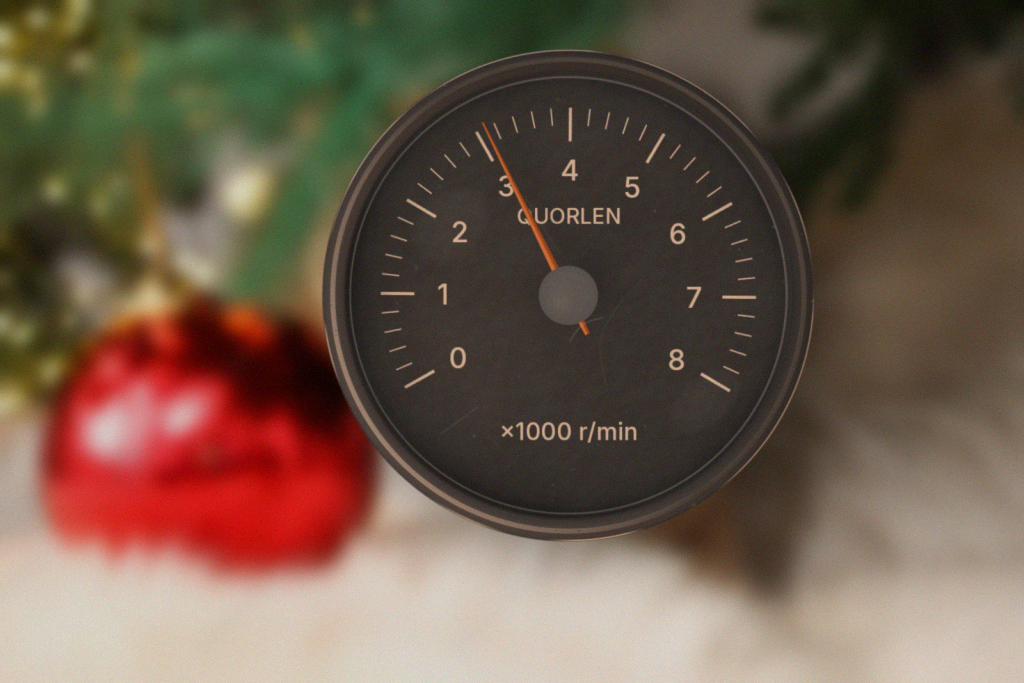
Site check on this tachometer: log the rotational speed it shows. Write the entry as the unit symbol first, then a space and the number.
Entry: rpm 3100
